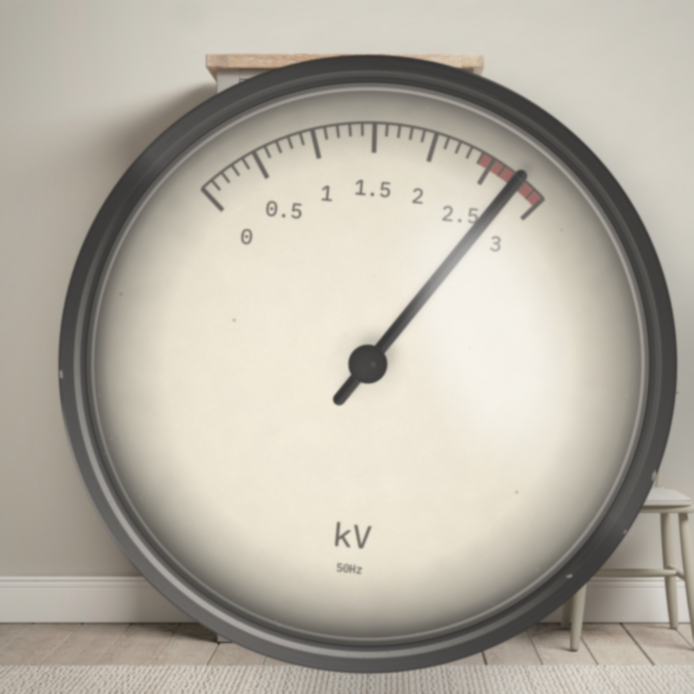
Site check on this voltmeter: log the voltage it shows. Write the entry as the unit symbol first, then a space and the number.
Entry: kV 2.75
